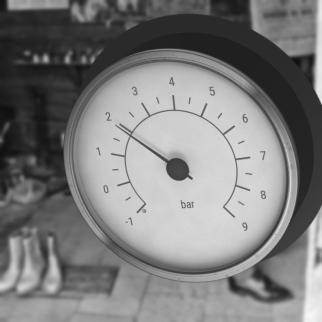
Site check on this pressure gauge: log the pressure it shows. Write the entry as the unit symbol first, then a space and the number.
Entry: bar 2
